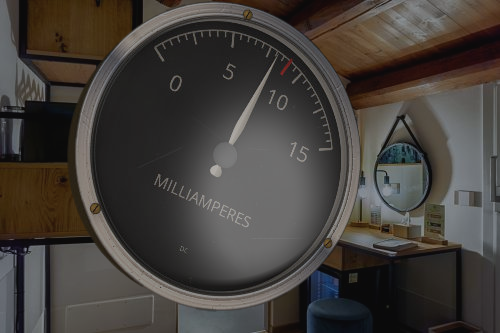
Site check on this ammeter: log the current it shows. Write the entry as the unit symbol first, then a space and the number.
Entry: mA 8
